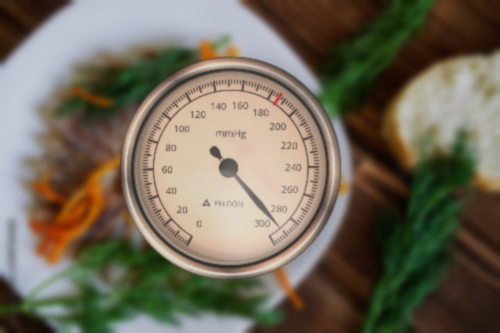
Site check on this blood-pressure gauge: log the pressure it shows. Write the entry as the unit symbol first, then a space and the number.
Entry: mmHg 290
